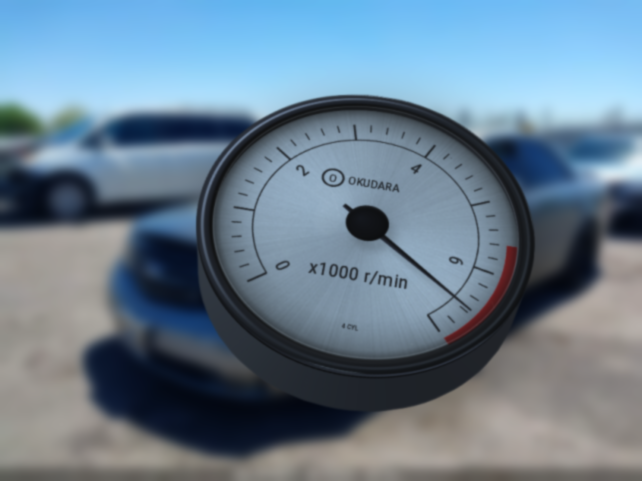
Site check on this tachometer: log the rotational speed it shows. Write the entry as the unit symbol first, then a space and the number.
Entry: rpm 6600
